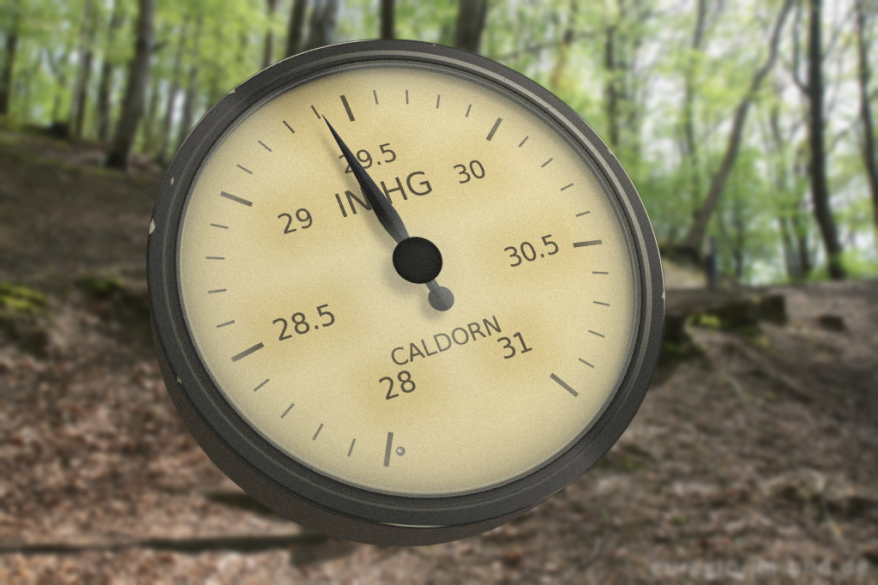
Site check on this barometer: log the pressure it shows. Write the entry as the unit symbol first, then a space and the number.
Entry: inHg 29.4
